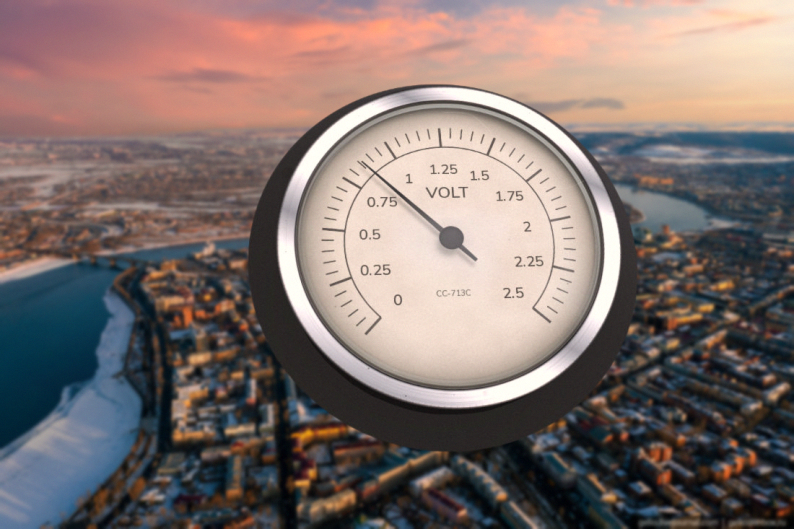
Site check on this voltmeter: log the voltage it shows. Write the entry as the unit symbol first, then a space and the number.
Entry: V 0.85
